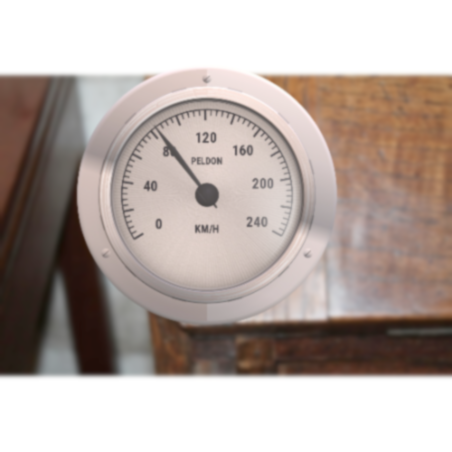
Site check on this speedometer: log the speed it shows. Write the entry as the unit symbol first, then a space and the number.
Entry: km/h 84
